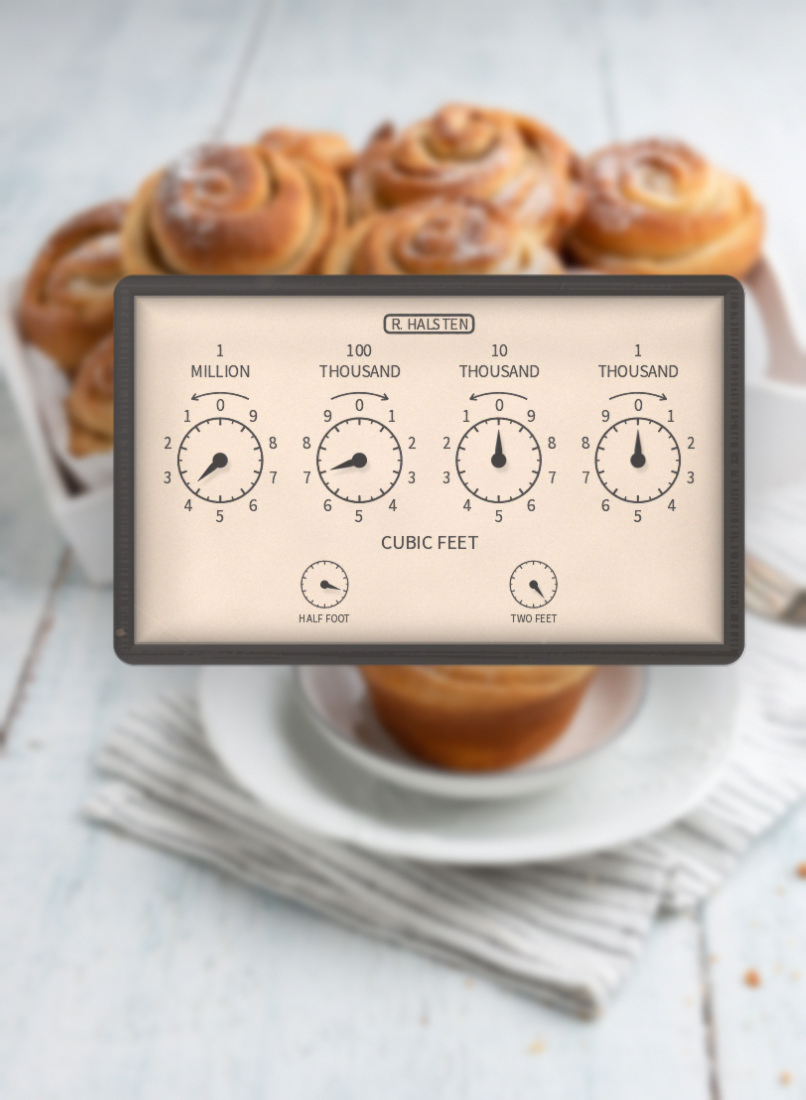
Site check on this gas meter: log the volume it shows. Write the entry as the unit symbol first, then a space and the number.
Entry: ft³ 370000
